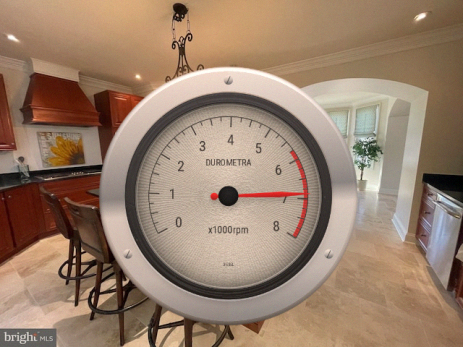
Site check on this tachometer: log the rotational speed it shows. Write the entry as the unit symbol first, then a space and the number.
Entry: rpm 6875
